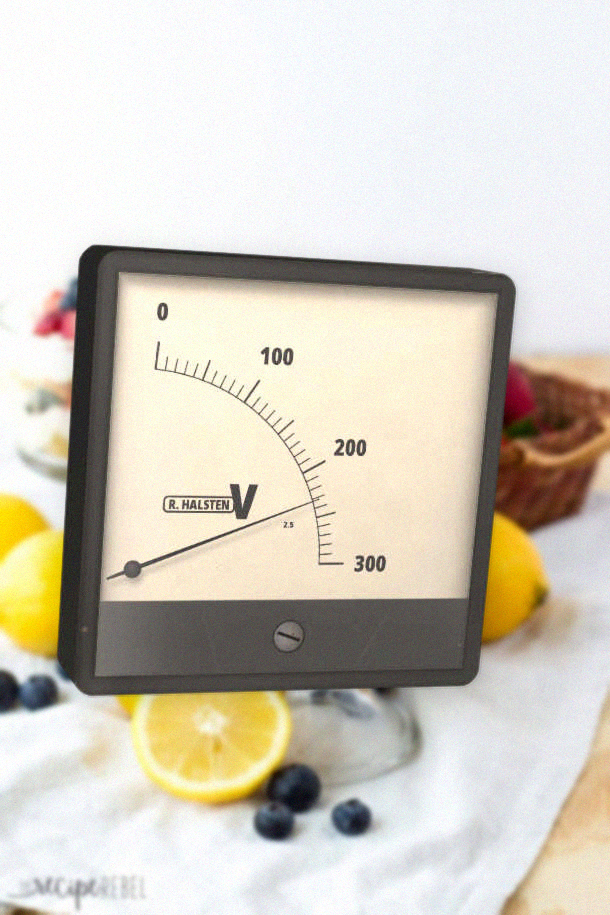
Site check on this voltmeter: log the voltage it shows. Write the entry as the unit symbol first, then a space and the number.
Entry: V 230
